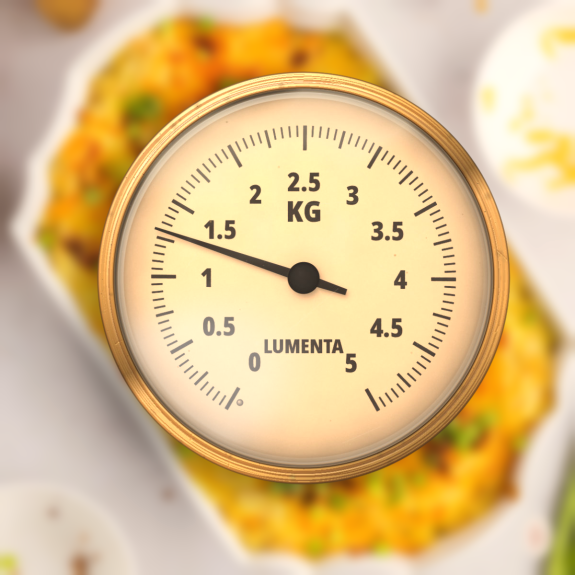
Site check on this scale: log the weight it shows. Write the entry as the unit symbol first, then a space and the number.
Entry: kg 1.3
